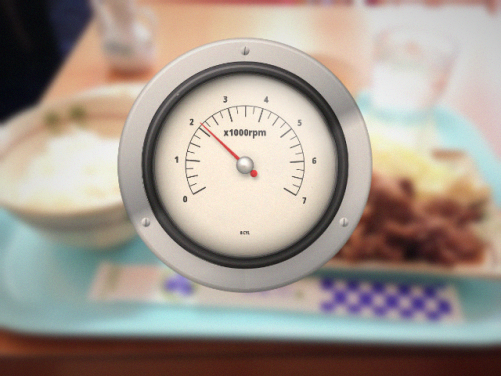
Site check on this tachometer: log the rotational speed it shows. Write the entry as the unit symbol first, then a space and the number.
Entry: rpm 2125
